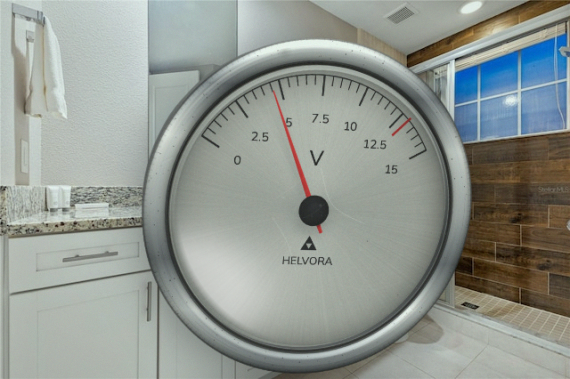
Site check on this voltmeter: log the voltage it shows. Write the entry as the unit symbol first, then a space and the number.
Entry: V 4.5
